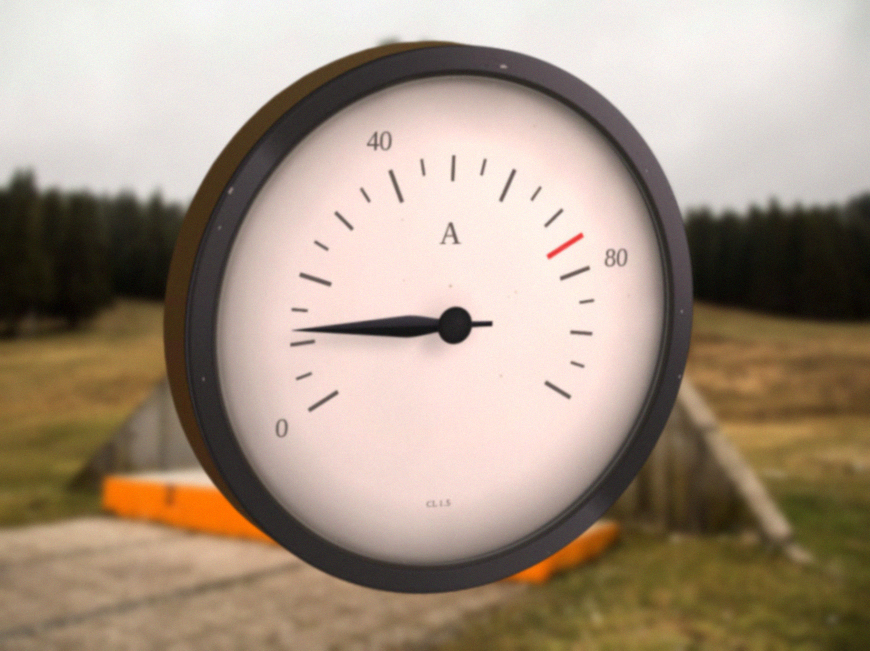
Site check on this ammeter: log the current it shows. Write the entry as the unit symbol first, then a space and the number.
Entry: A 12.5
